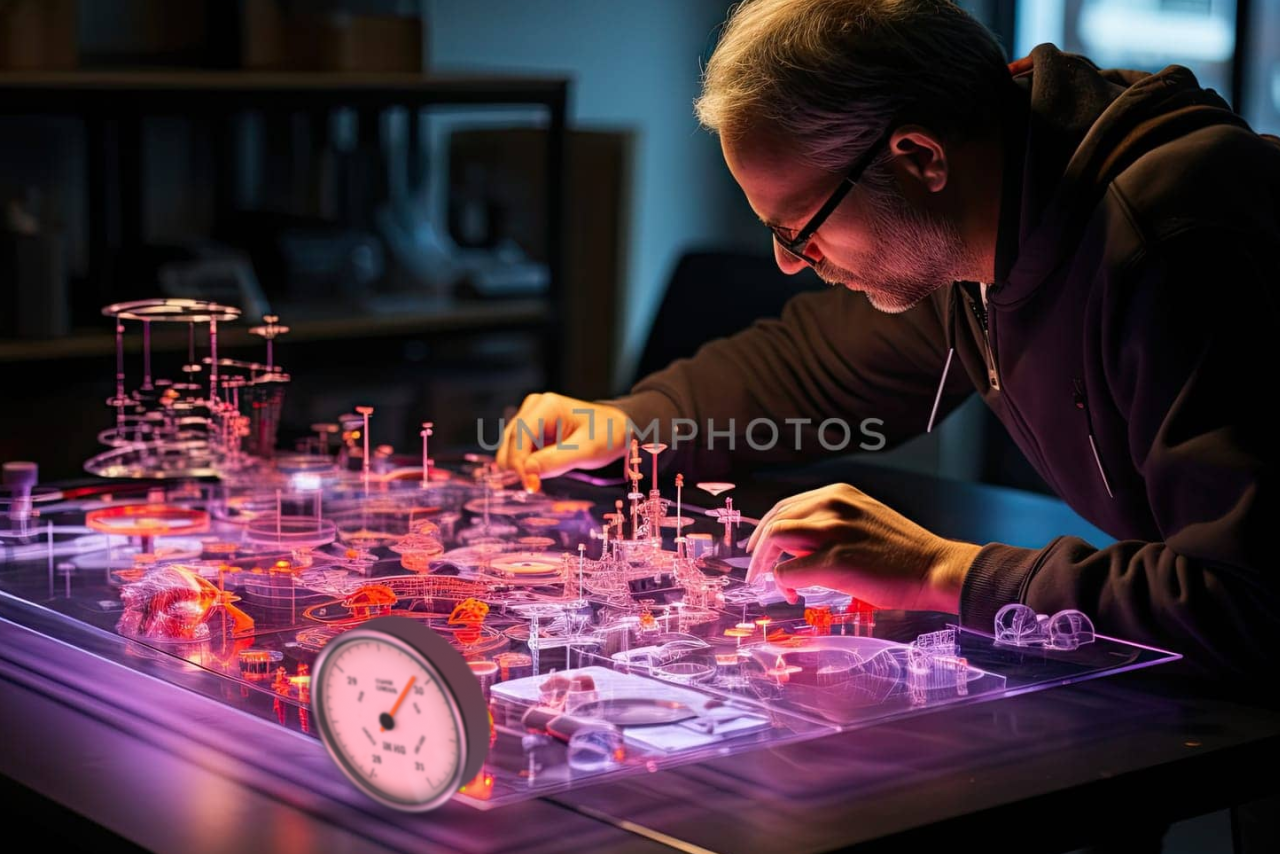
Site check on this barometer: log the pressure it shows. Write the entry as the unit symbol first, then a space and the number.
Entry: inHg 29.9
